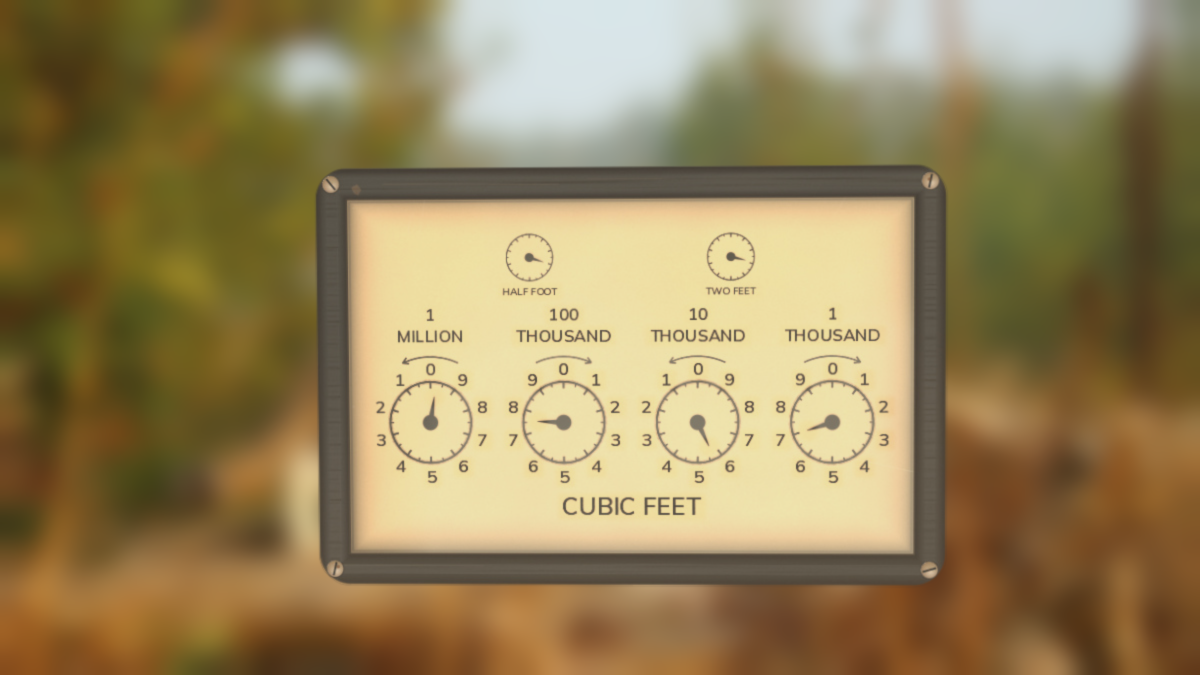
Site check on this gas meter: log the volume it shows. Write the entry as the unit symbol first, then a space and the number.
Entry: ft³ 975700
